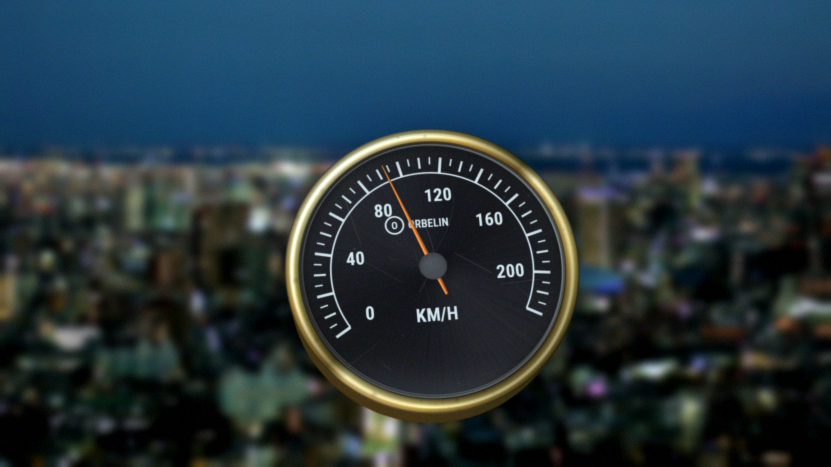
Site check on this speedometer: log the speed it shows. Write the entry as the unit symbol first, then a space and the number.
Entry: km/h 92.5
